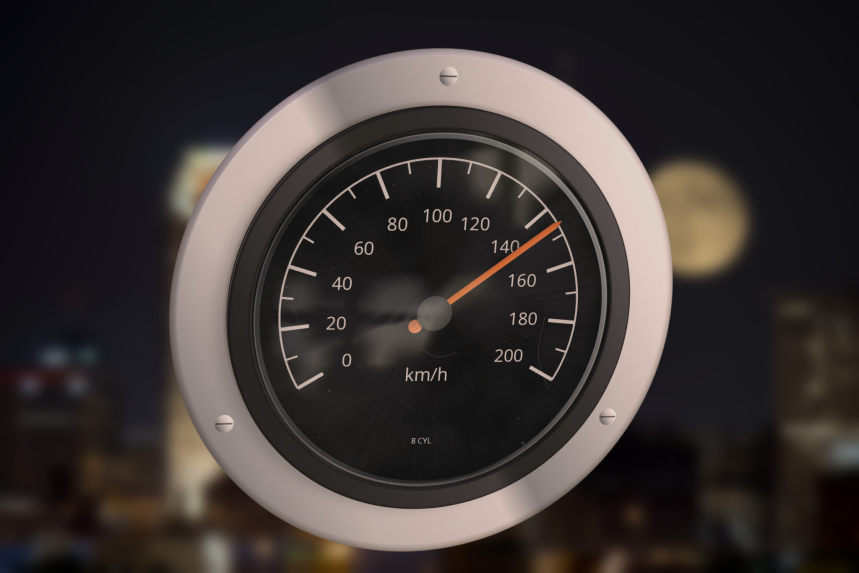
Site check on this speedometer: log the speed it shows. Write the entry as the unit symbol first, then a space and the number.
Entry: km/h 145
